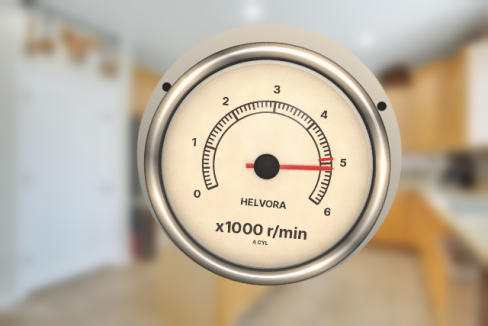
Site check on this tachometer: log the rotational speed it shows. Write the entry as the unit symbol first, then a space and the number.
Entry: rpm 5100
